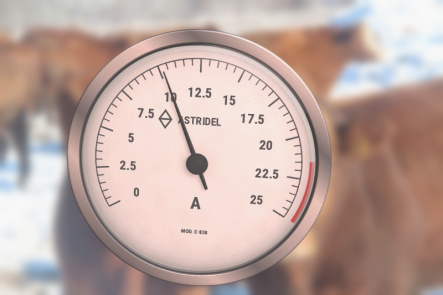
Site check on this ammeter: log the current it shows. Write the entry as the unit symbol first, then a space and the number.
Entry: A 10.25
